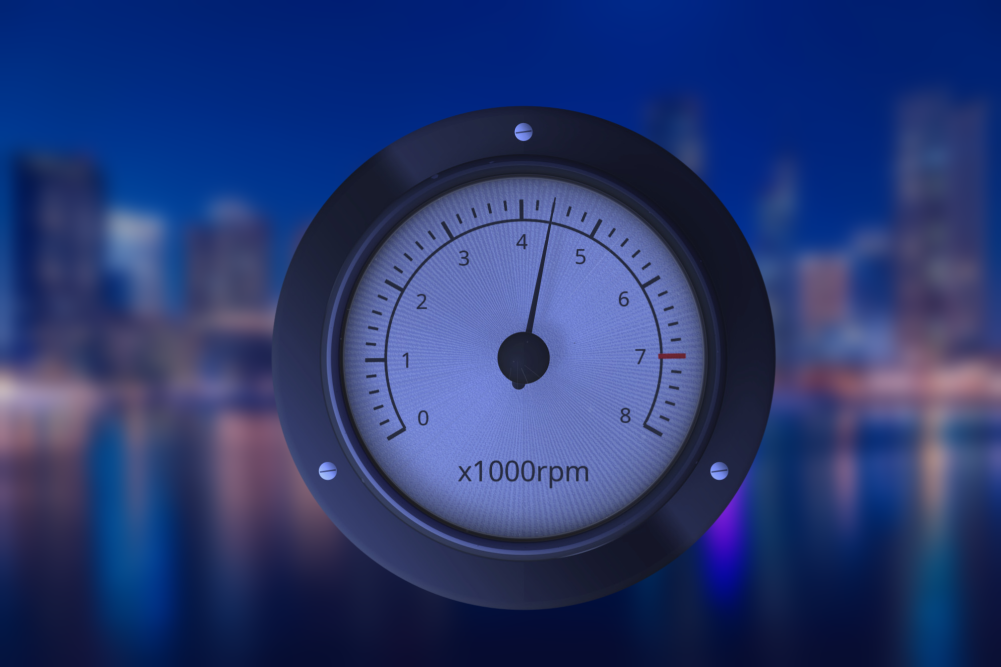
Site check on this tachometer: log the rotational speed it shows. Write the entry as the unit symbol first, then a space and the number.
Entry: rpm 4400
